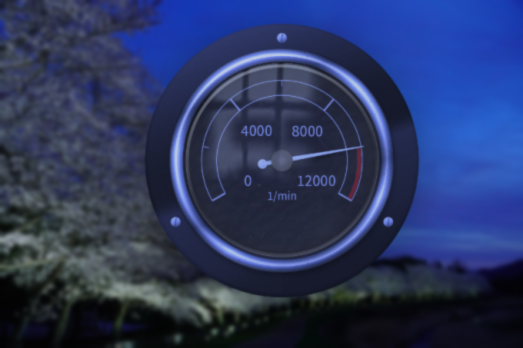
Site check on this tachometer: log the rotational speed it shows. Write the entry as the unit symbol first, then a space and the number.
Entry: rpm 10000
